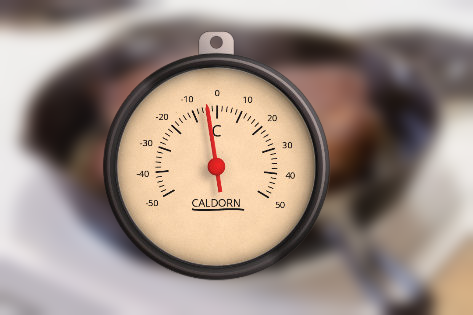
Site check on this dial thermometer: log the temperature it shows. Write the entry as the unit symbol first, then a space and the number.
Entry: °C -4
